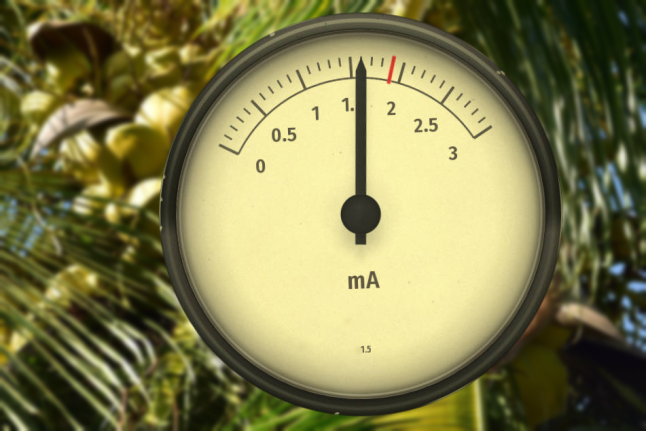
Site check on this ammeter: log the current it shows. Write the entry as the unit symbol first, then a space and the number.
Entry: mA 1.6
